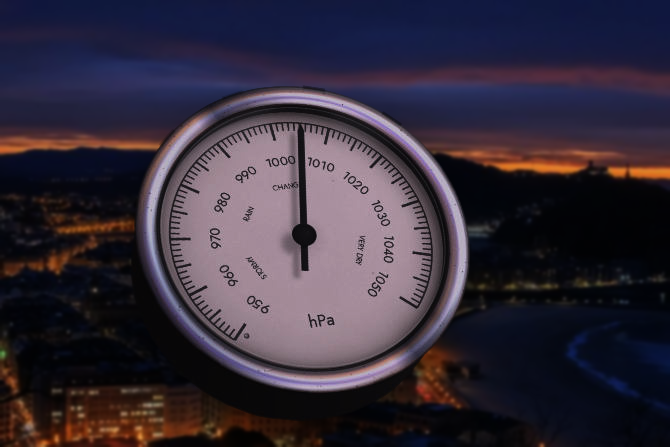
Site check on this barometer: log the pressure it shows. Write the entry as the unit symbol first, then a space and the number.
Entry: hPa 1005
